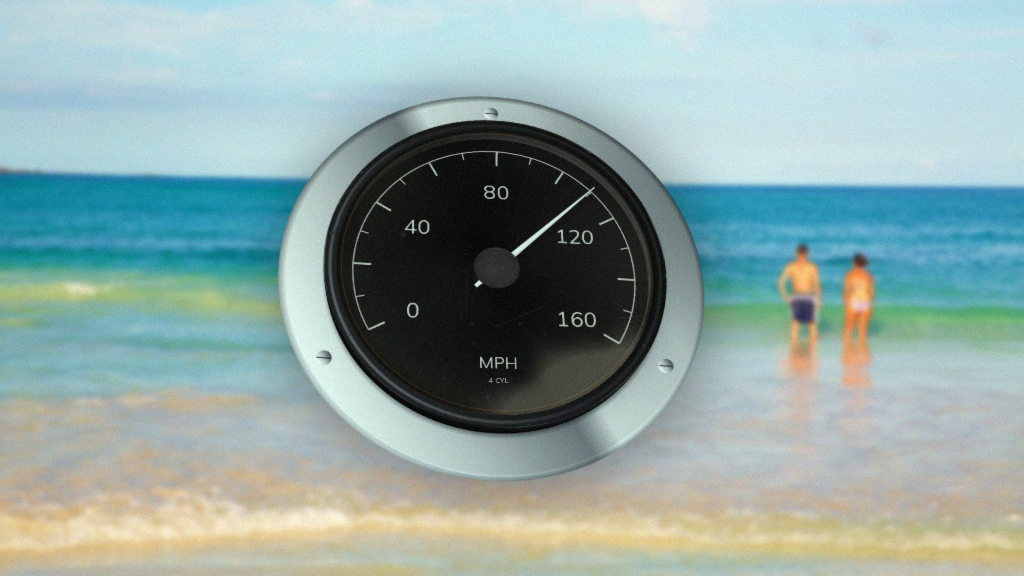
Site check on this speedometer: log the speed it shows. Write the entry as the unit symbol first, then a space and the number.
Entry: mph 110
